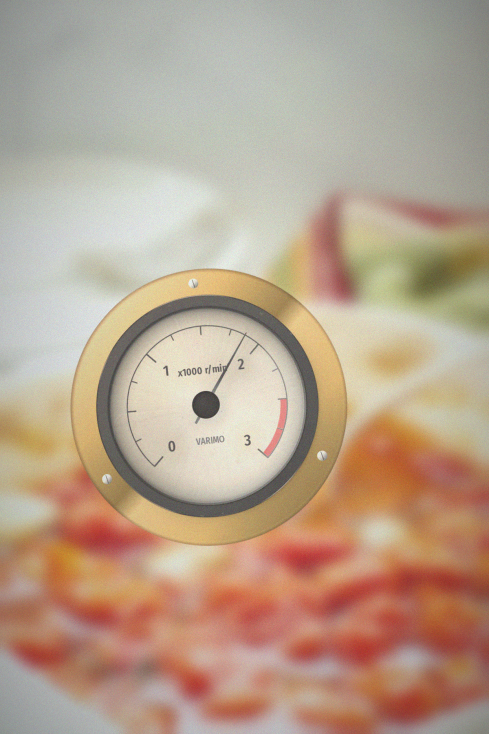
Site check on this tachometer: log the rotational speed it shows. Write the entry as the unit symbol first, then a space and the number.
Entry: rpm 1875
